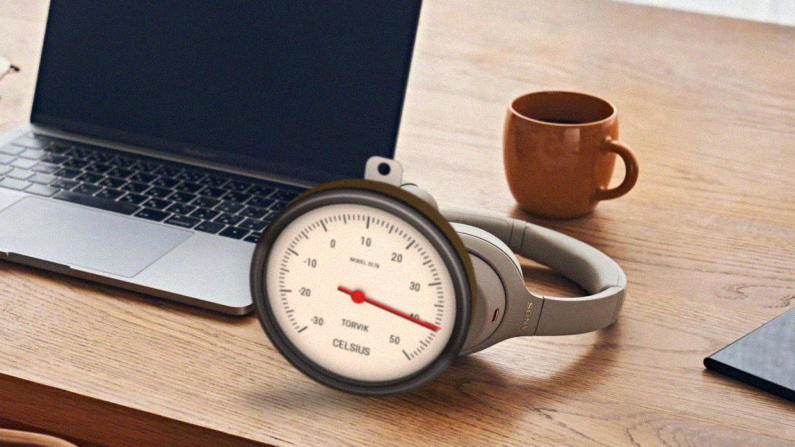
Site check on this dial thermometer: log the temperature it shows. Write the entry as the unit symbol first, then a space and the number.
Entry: °C 40
